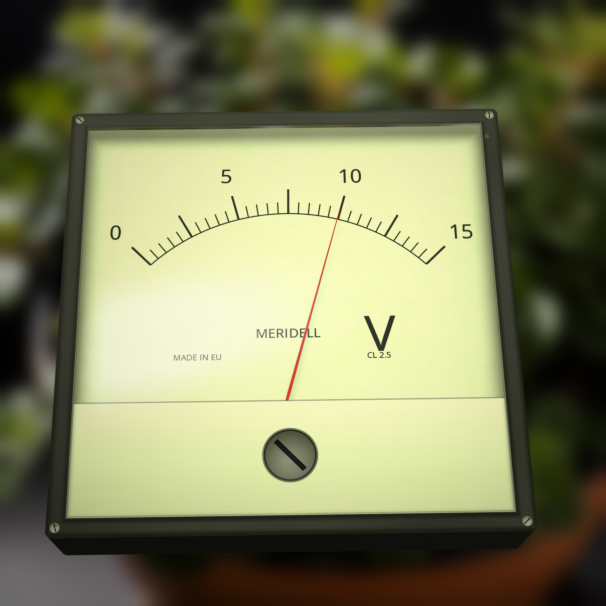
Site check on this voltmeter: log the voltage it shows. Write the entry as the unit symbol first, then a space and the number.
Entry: V 10
